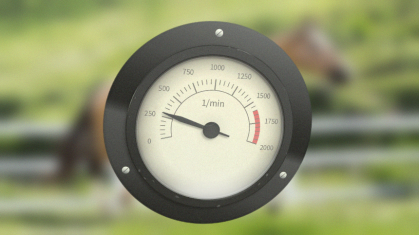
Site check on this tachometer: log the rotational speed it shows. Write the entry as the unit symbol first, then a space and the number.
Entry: rpm 300
